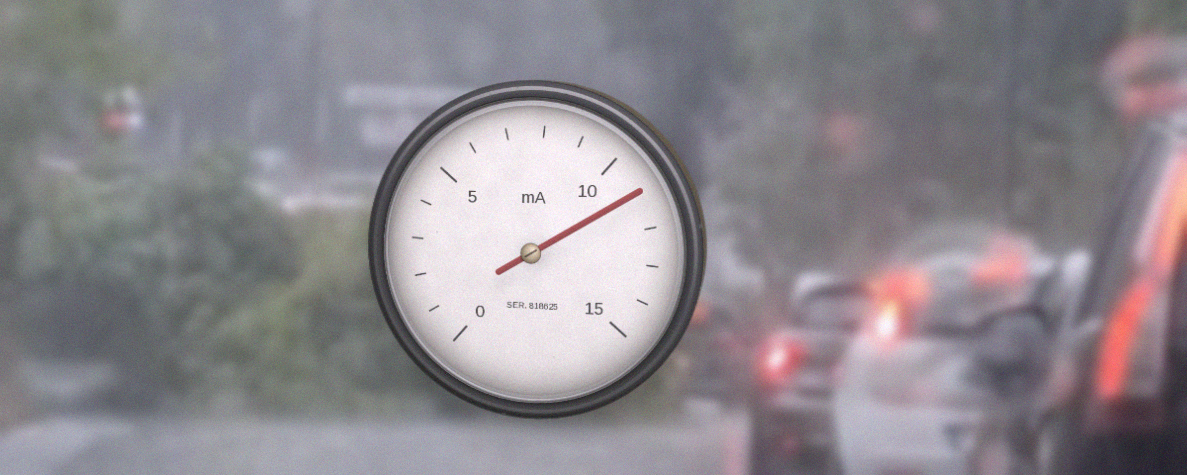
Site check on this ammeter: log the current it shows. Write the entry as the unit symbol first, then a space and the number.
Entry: mA 11
